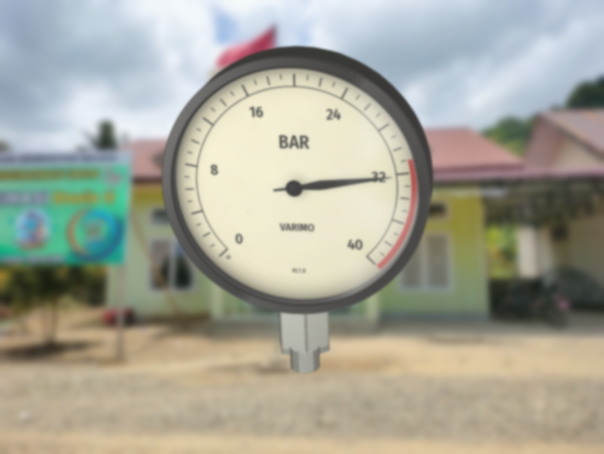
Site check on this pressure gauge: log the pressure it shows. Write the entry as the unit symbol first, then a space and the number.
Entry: bar 32
